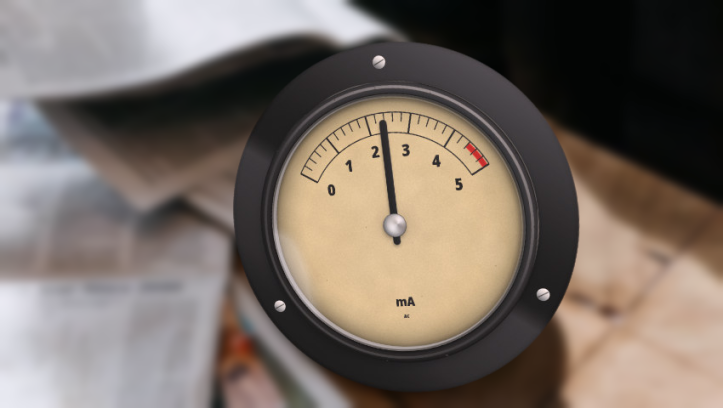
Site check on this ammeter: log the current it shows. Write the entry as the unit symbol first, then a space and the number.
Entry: mA 2.4
